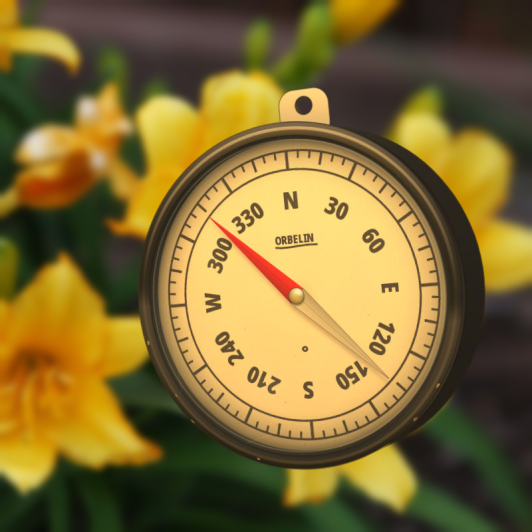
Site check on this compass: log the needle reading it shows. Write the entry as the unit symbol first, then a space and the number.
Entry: ° 315
